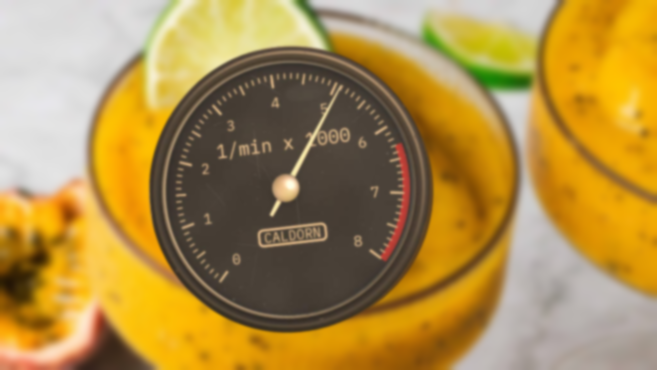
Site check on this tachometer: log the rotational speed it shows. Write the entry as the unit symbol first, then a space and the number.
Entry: rpm 5100
